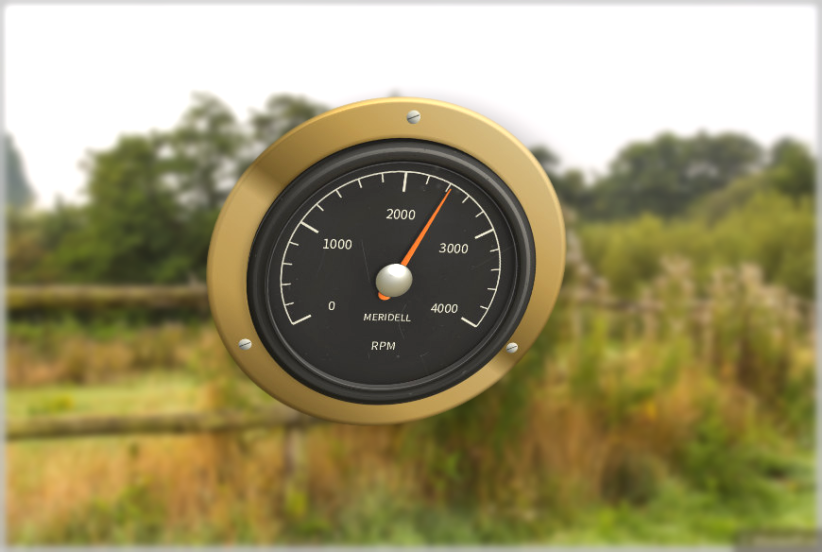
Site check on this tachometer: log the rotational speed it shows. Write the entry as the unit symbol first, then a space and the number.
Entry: rpm 2400
